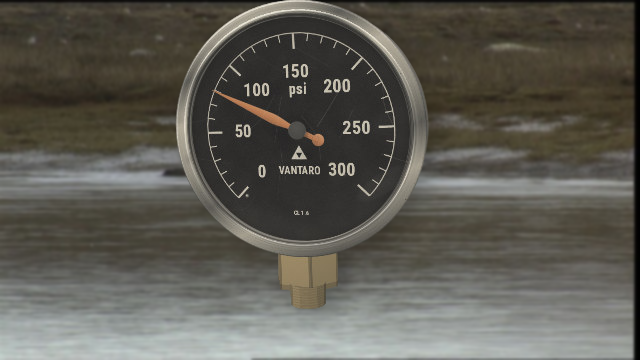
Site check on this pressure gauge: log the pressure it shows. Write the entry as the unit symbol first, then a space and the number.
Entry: psi 80
